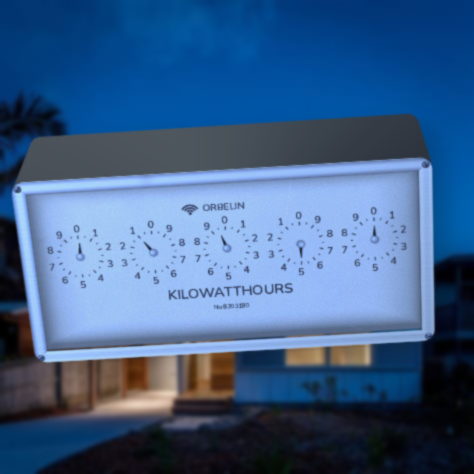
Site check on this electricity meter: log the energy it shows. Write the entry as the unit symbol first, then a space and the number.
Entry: kWh 950
